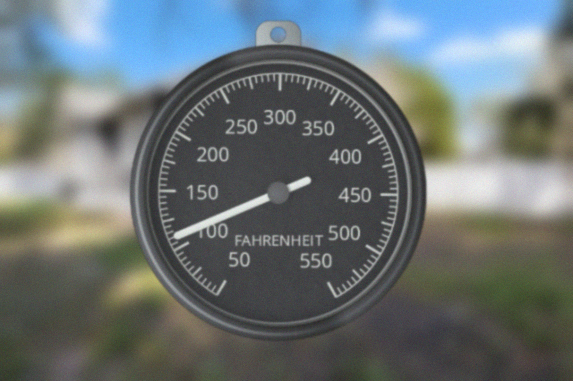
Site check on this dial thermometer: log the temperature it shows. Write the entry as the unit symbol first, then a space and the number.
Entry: °F 110
